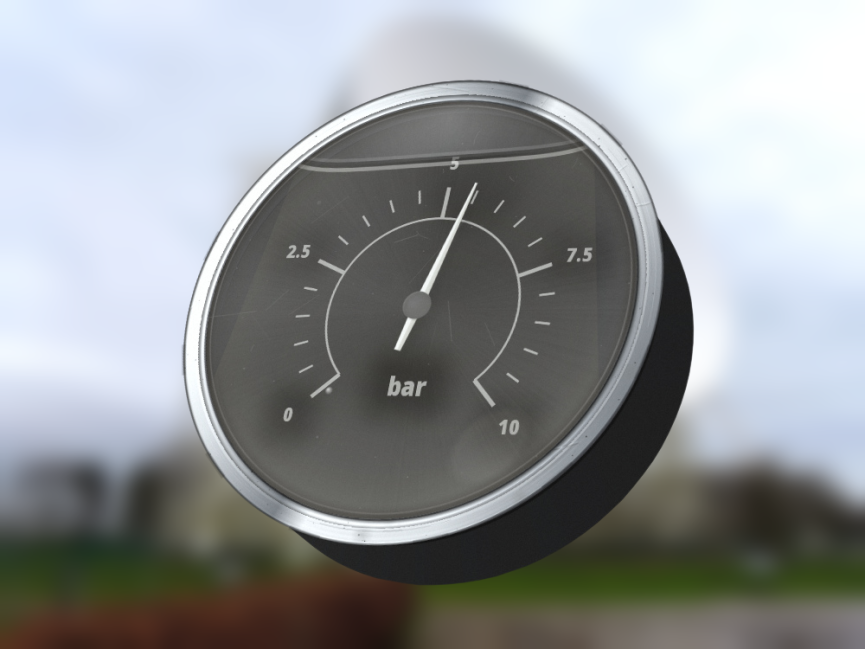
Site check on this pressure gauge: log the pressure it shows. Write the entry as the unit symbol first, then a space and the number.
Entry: bar 5.5
